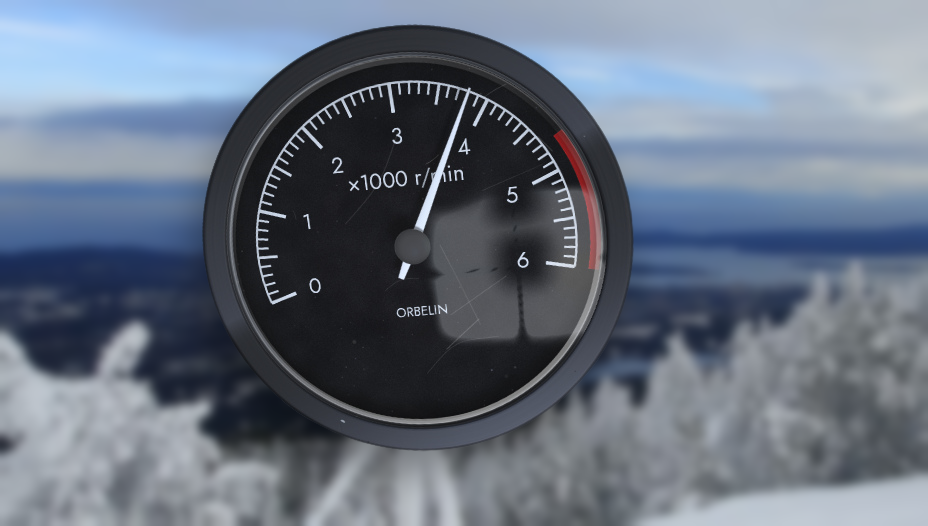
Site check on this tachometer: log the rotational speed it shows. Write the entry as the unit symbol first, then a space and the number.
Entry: rpm 3800
